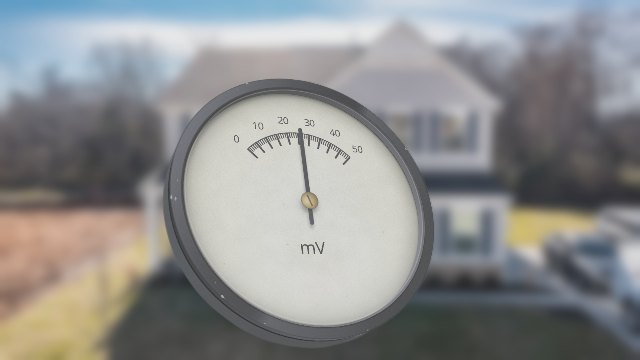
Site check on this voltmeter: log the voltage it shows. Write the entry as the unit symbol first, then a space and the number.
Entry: mV 25
